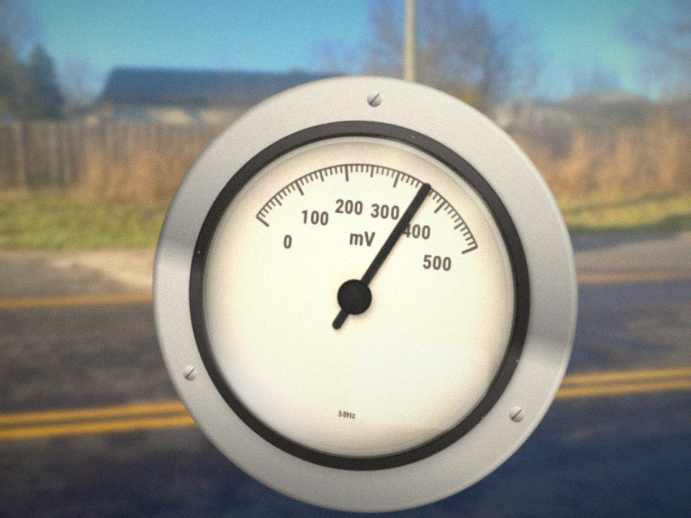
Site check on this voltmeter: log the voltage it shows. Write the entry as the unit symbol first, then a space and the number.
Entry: mV 360
